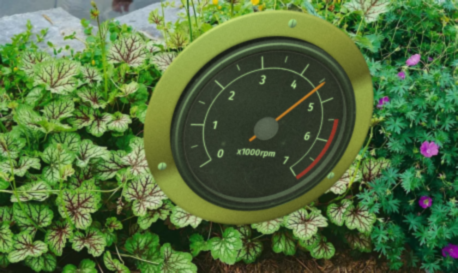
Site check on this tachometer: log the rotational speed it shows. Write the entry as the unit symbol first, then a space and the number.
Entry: rpm 4500
